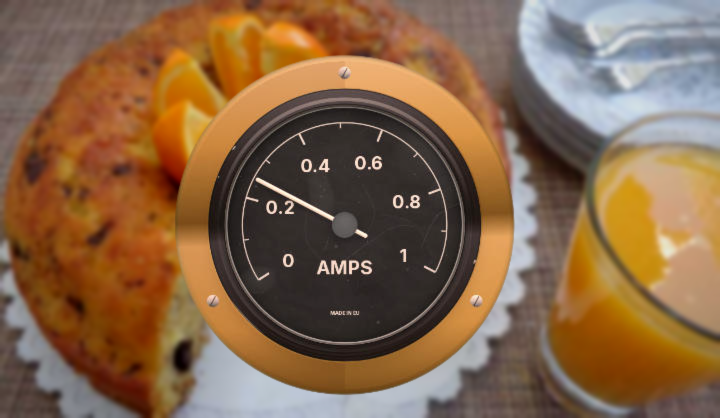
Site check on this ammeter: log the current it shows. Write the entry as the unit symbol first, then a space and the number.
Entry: A 0.25
